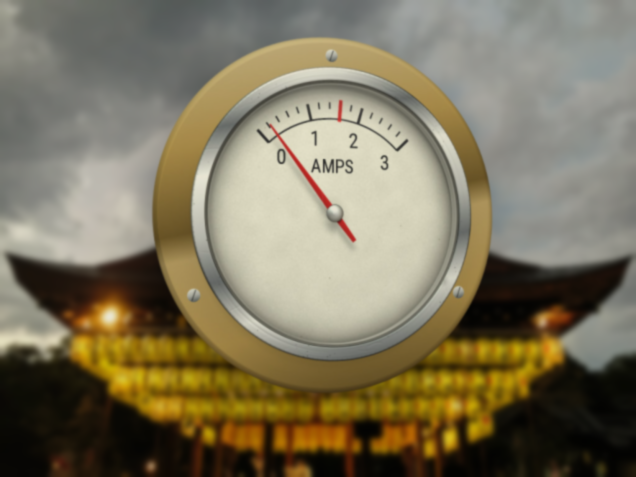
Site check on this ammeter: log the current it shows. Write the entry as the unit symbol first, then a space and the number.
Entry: A 0.2
